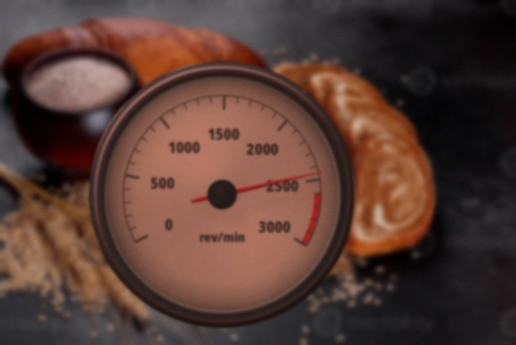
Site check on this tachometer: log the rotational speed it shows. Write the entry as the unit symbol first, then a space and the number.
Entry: rpm 2450
